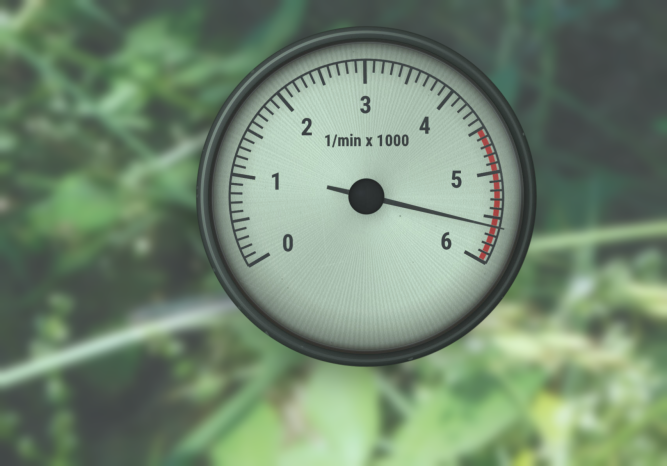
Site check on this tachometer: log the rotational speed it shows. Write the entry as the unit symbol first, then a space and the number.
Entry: rpm 5600
